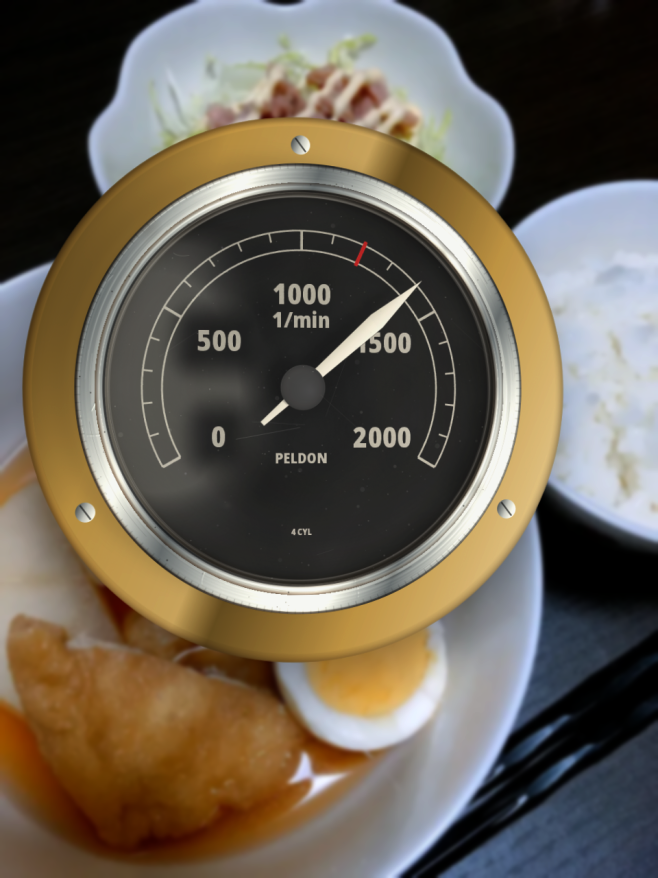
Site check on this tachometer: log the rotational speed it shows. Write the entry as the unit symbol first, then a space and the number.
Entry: rpm 1400
